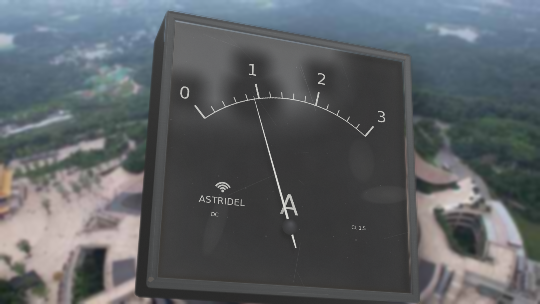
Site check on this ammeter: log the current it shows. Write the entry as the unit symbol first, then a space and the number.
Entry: A 0.9
